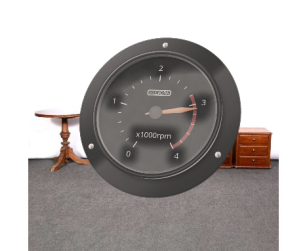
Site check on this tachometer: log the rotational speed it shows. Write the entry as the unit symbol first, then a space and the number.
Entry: rpm 3100
